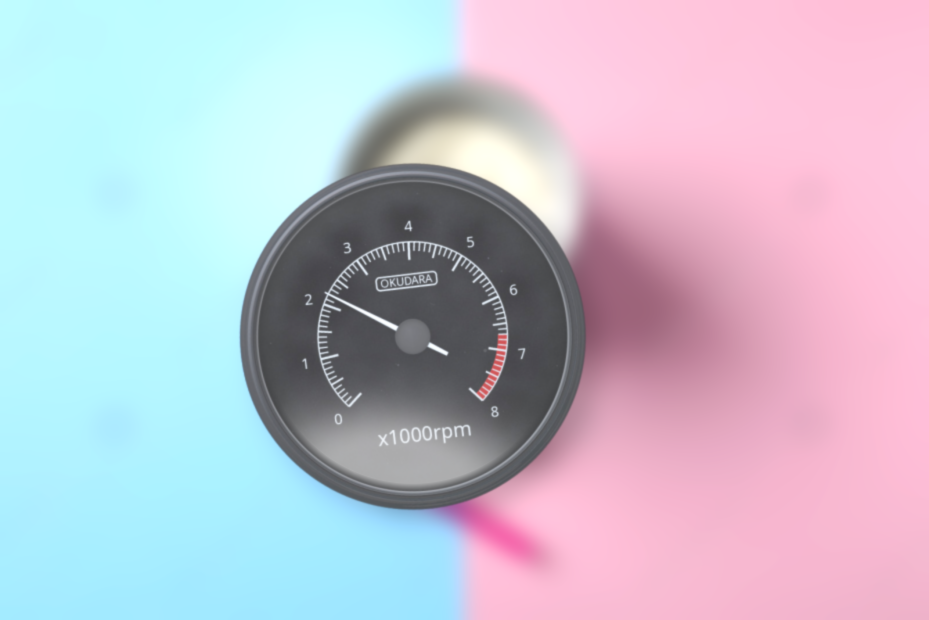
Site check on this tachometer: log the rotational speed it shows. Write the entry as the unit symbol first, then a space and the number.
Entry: rpm 2200
